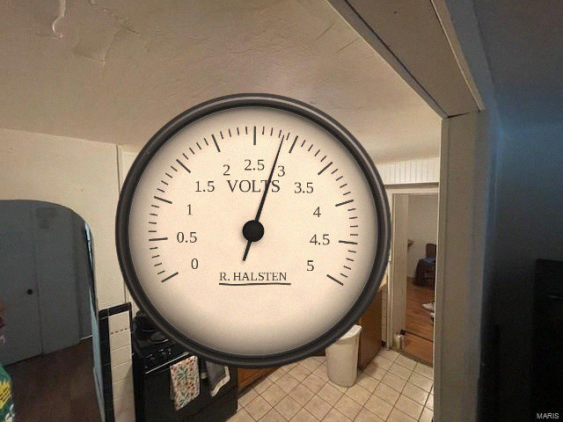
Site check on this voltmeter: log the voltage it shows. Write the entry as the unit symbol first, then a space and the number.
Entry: V 2.85
